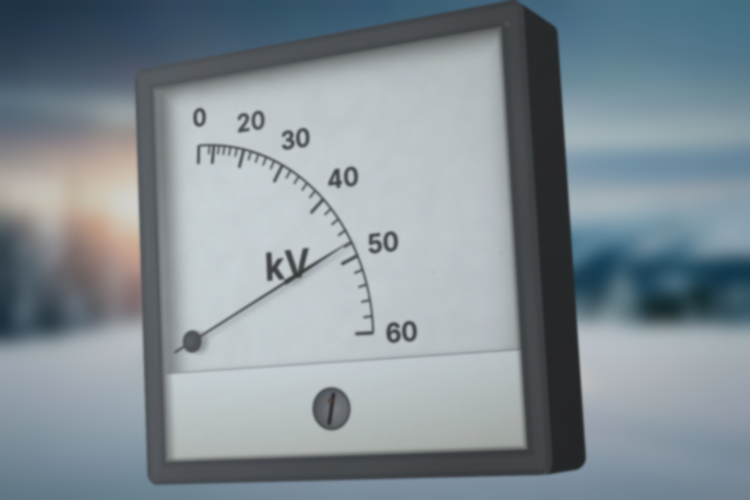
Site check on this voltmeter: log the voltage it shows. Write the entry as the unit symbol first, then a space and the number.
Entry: kV 48
